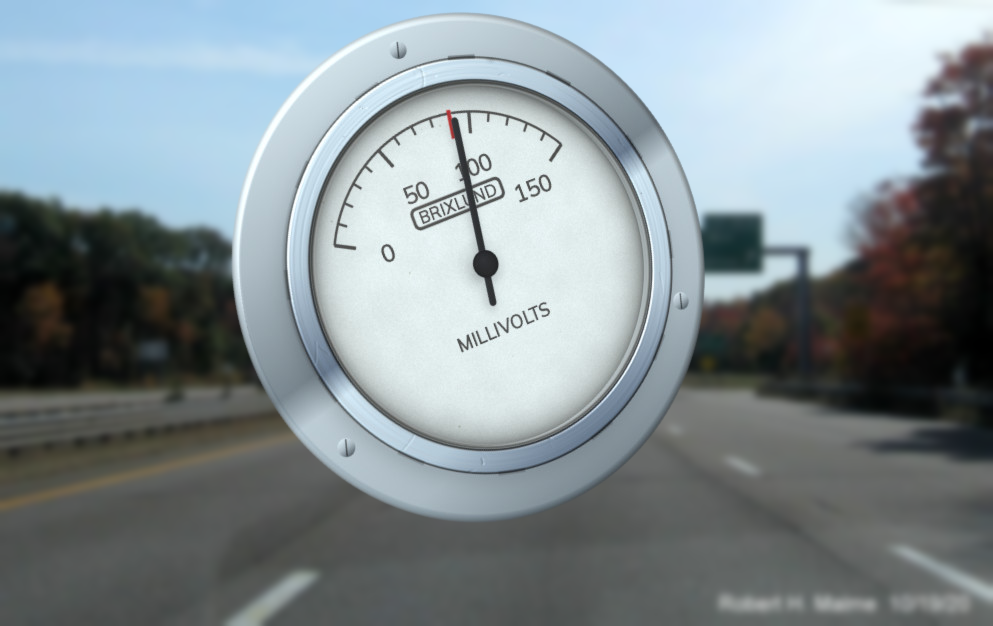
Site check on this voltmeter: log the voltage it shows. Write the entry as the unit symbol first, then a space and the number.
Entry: mV 90
